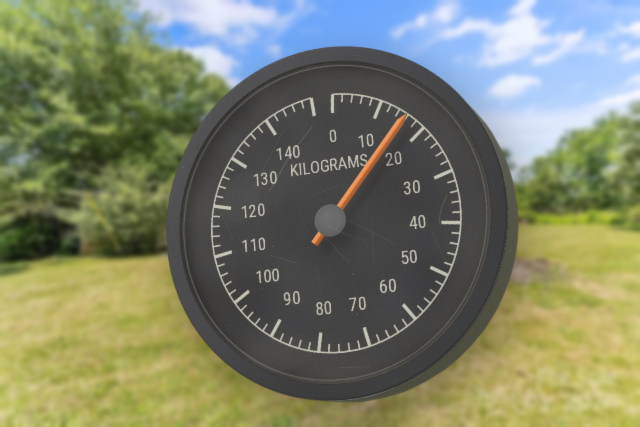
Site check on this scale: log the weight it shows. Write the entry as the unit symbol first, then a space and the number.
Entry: kg 16
